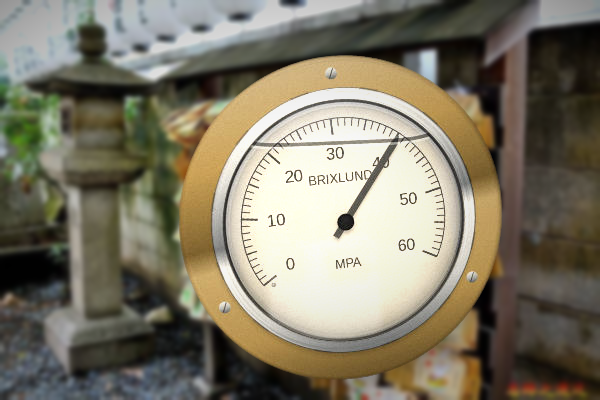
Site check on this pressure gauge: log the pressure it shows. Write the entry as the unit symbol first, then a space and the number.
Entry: MPa 40
